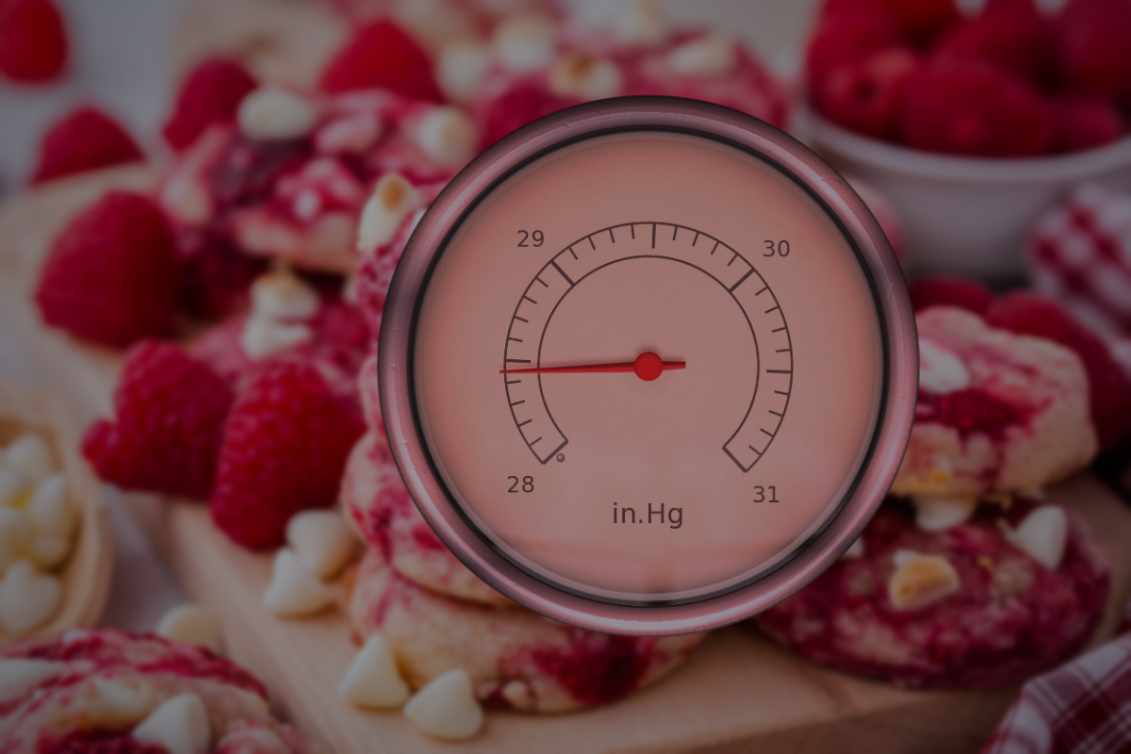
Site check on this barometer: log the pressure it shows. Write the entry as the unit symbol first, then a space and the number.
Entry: inHg 28.45
